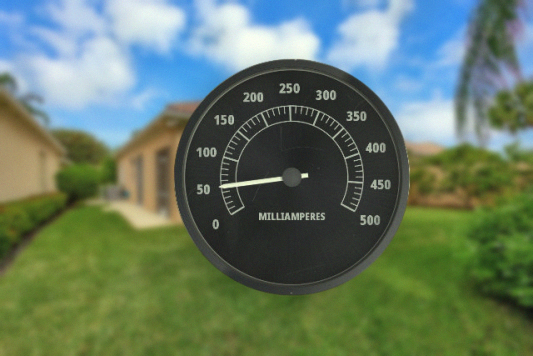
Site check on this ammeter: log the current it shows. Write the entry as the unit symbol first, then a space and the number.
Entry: mA 50
